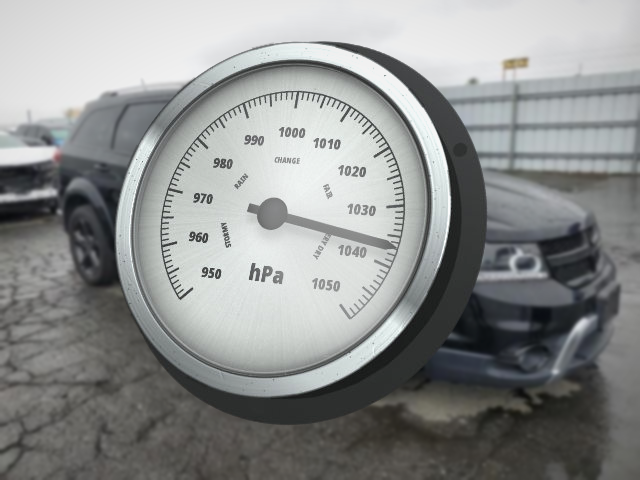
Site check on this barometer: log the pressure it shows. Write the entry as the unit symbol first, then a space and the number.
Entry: hPa 1037
